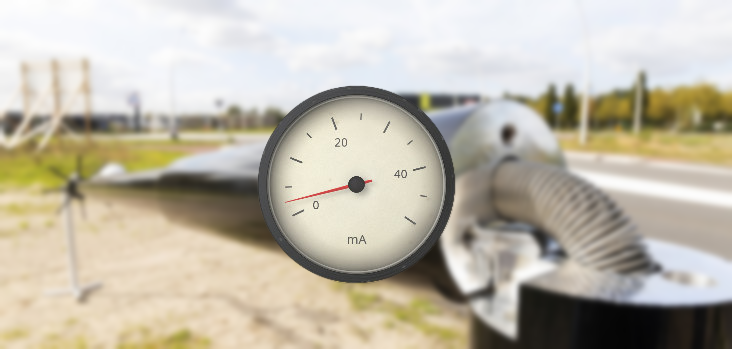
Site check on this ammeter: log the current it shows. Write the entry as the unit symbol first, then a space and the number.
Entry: mA 2.5
